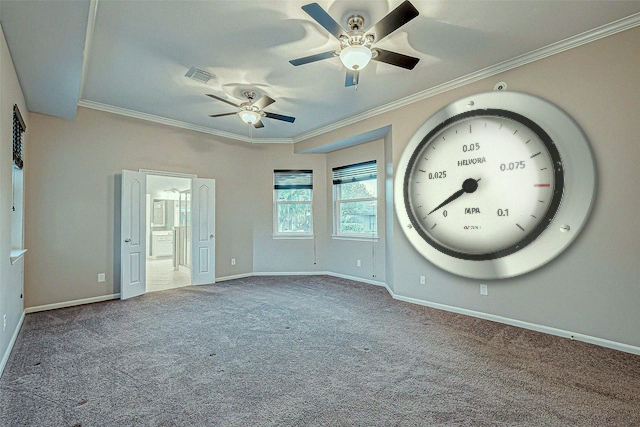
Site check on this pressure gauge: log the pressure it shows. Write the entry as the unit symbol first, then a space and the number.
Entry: MPa 0.005
